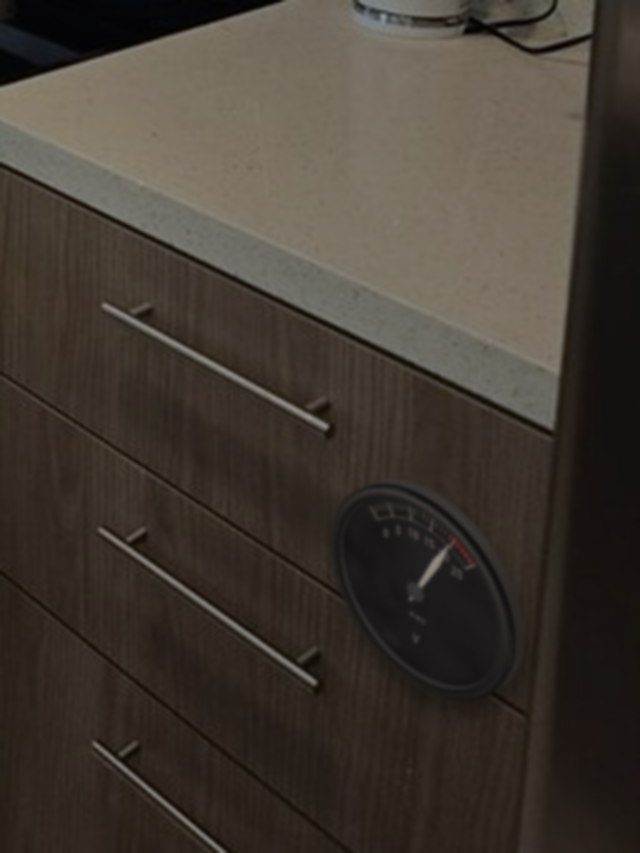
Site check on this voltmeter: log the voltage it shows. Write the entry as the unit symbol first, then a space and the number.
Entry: V 20
